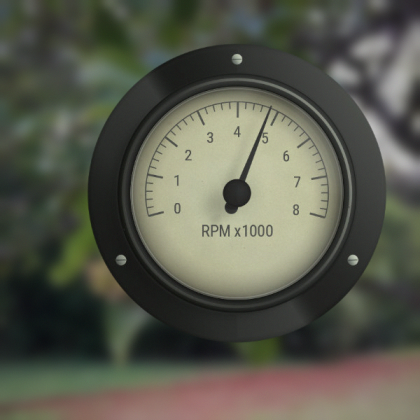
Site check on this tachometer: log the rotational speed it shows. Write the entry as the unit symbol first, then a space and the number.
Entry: rpm 4800
